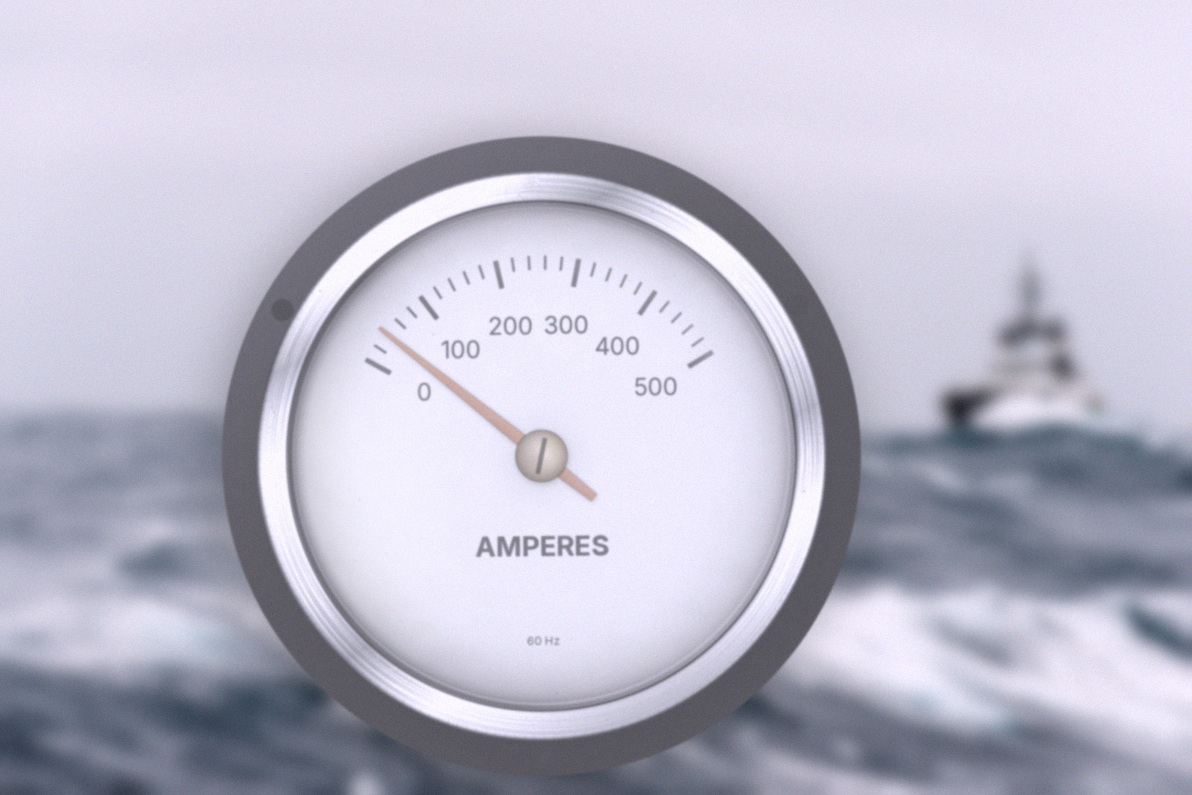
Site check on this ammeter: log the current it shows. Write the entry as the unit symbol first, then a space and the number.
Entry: A 40
